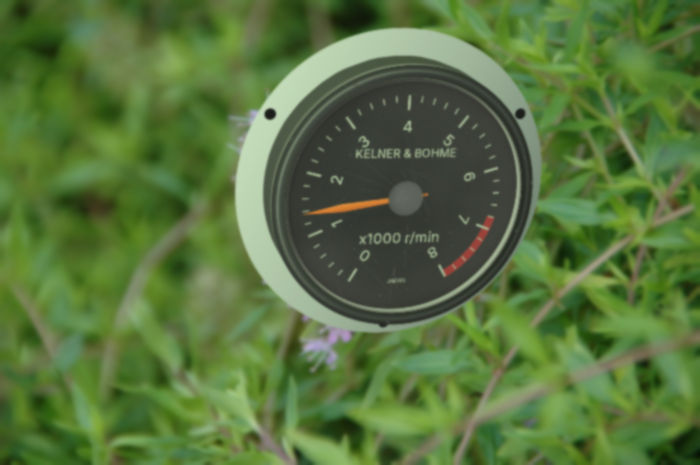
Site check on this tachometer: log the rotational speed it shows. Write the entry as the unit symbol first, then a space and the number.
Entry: rpm 1400
